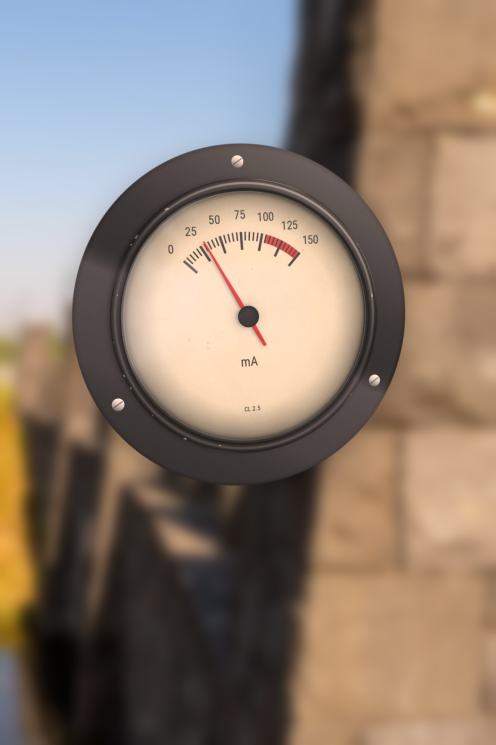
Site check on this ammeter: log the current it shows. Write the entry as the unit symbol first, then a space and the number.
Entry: mA 30
